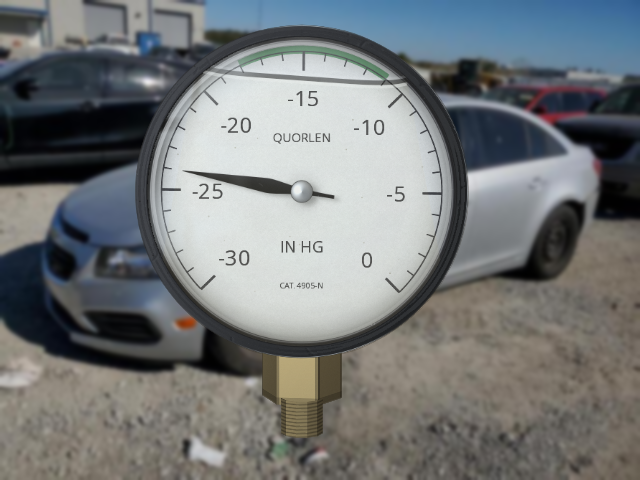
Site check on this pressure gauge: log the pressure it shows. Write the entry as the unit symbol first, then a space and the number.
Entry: inHg -24
